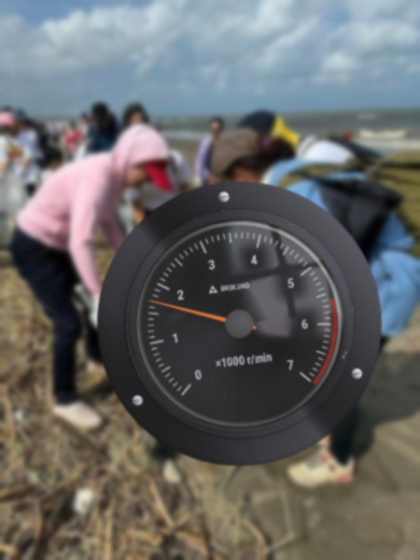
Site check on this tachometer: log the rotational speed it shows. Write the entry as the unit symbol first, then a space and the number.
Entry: rpm 1700
